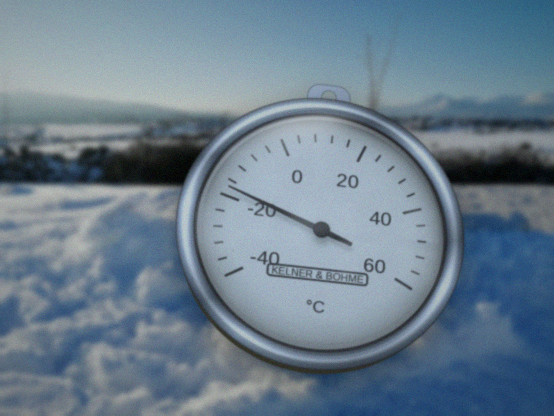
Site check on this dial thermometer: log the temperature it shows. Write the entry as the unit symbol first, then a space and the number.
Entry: °C -18
